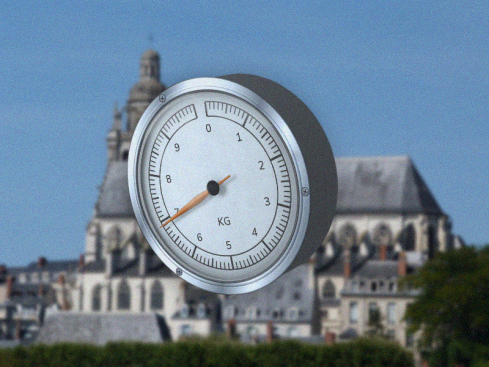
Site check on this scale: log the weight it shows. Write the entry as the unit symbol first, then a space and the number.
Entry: kg 6.9
